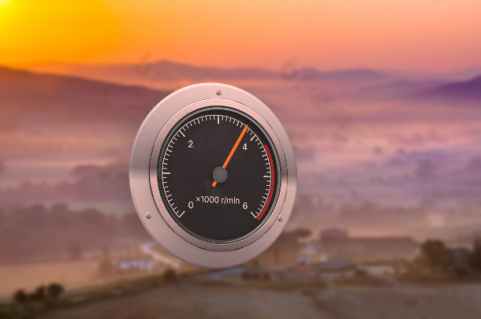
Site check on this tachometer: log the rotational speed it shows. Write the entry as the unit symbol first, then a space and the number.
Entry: rpm 3700
